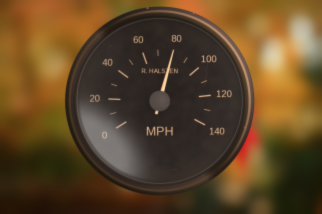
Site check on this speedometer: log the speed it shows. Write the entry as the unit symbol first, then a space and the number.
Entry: mph 80
